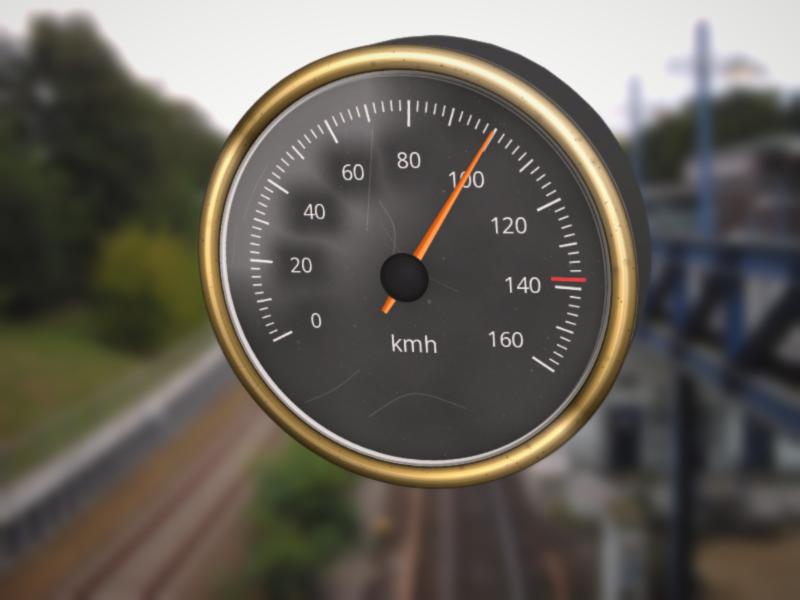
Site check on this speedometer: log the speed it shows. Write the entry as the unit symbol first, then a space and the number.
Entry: km/h 100
